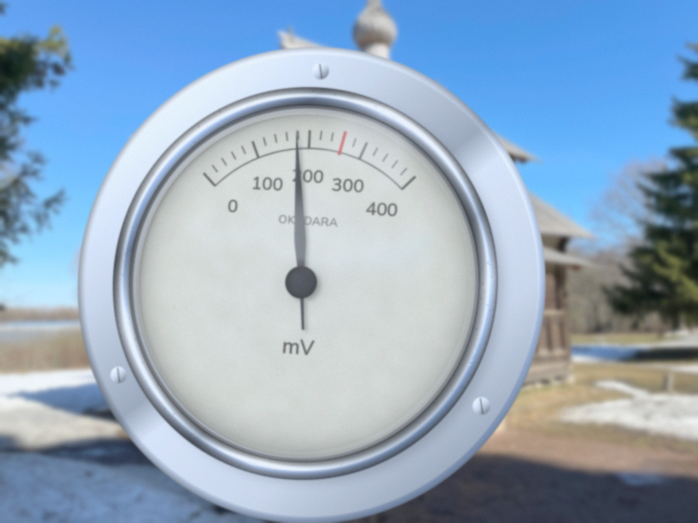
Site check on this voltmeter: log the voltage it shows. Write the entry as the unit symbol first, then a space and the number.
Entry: mV 180
